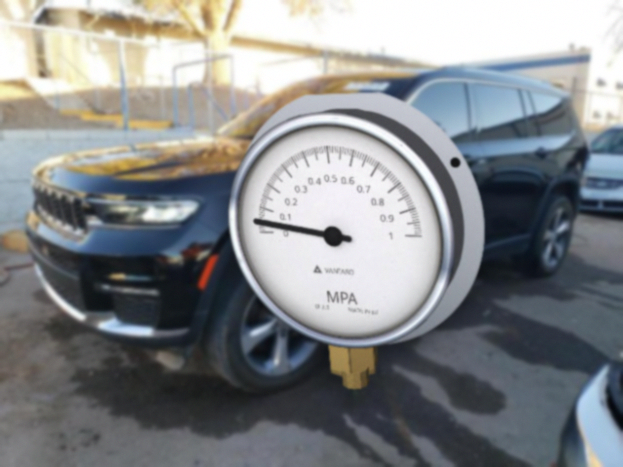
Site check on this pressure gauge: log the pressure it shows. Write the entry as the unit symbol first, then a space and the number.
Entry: MPa 0.05
